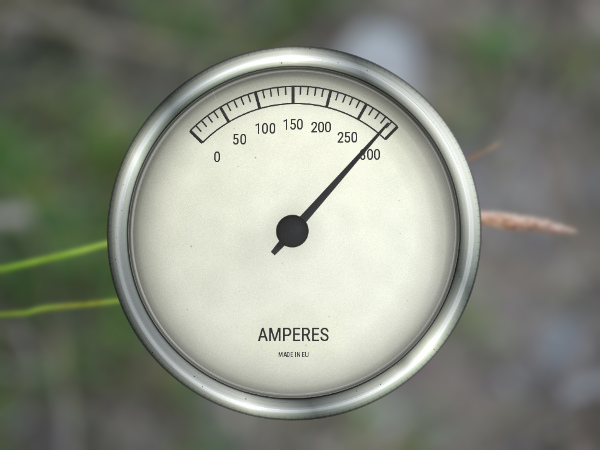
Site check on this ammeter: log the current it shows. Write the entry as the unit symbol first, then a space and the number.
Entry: A 290
